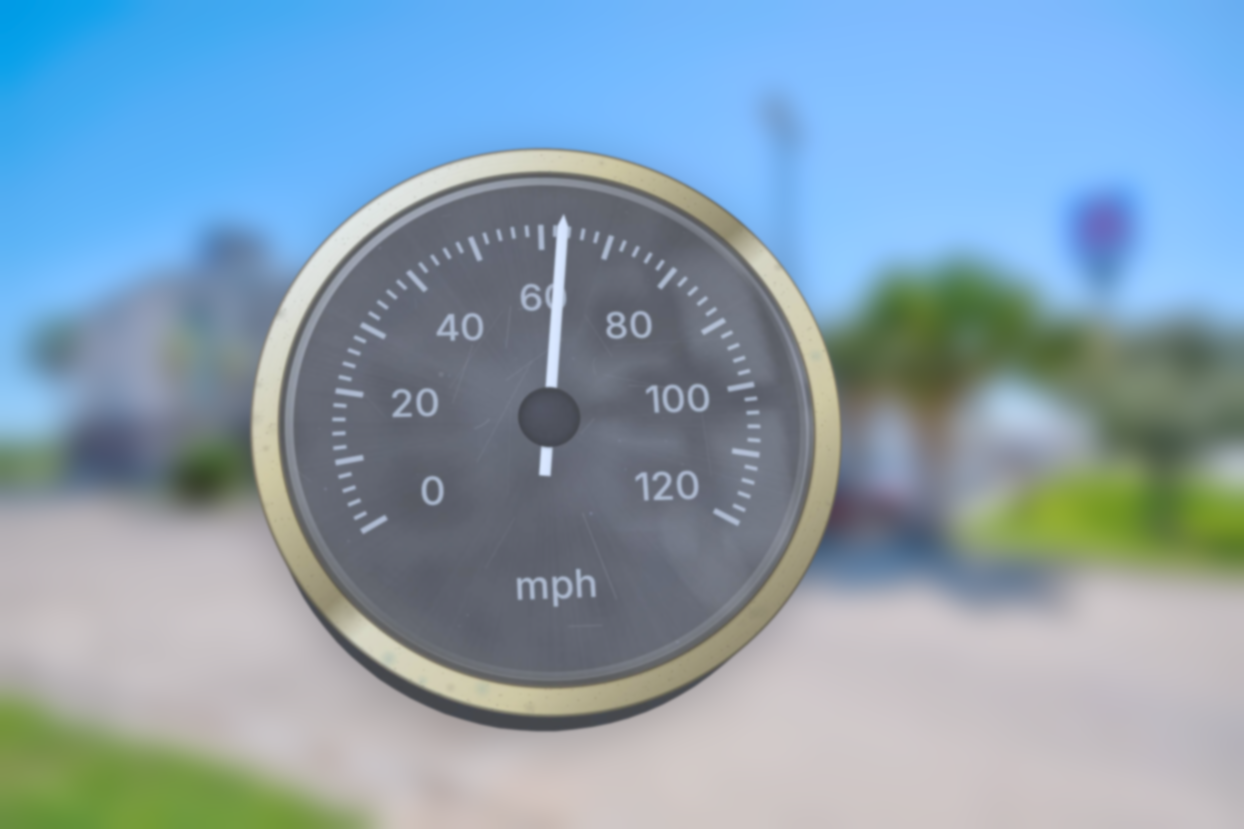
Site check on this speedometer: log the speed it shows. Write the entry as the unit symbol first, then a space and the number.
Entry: mph 63
